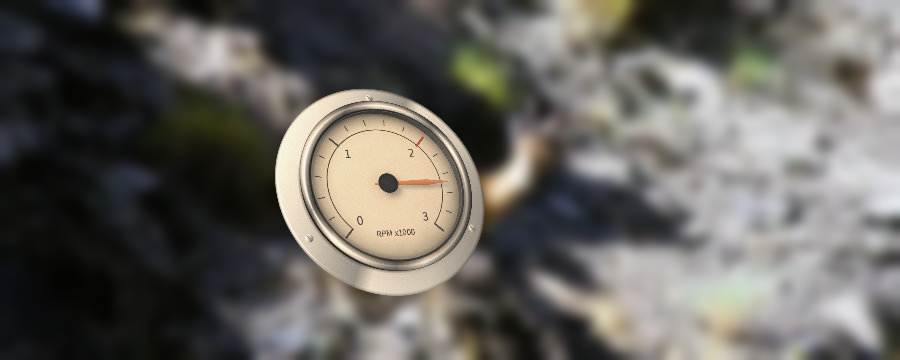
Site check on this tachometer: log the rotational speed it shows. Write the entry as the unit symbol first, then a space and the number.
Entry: rpm 2500
